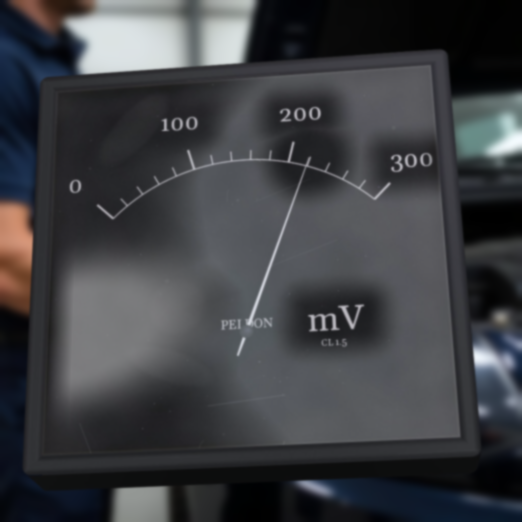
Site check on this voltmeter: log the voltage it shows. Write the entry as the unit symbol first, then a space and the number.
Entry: mV 220
